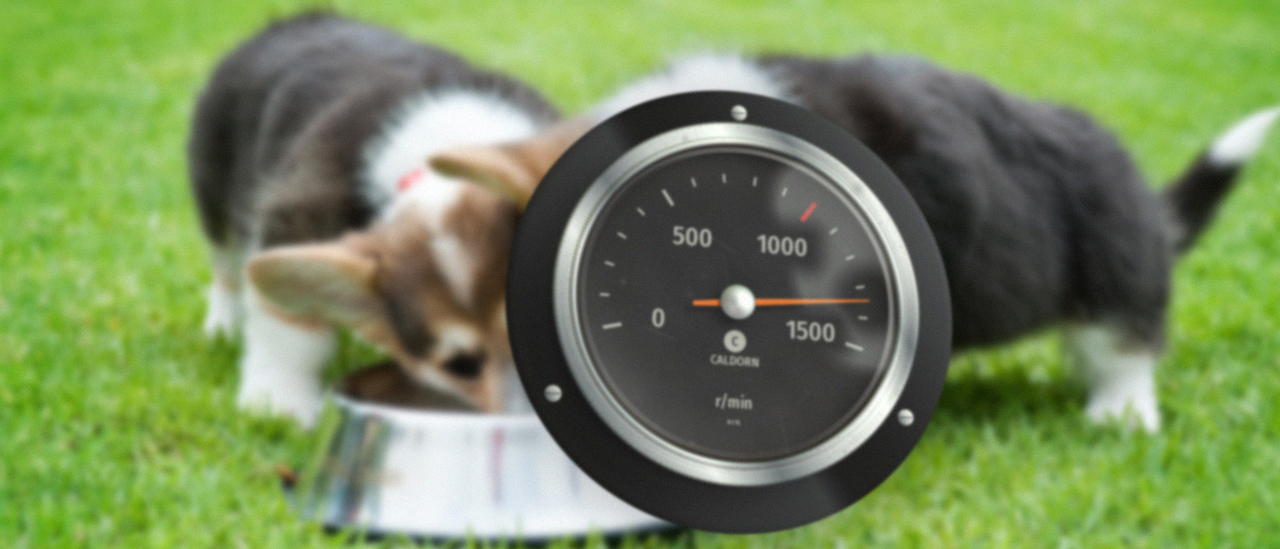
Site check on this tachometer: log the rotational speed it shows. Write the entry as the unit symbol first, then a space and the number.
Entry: rpm 1350
